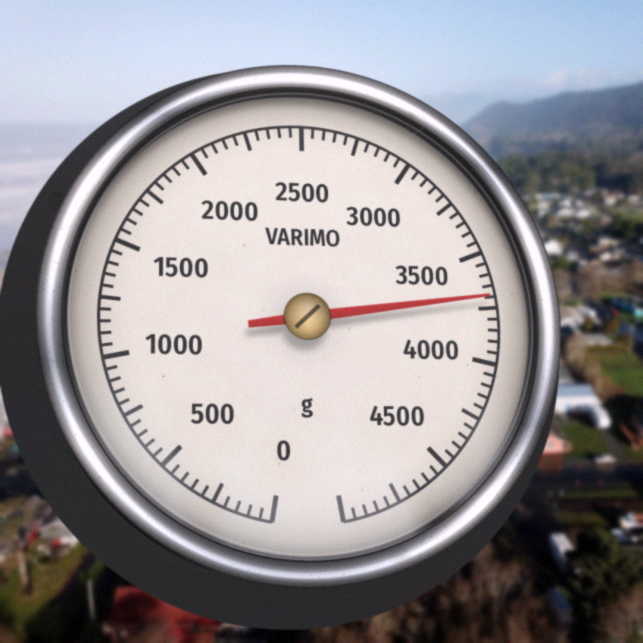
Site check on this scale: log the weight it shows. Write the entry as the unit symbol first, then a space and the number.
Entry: g 3700
